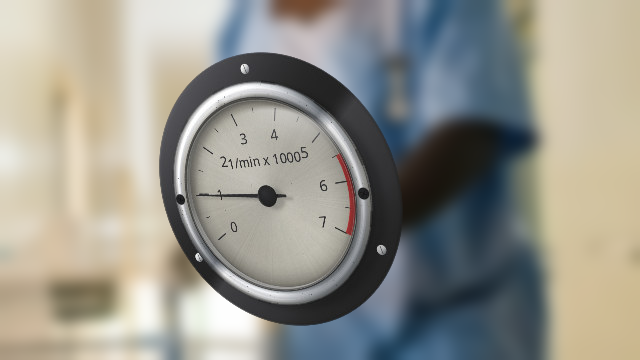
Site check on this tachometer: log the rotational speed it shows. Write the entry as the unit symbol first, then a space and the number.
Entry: rpm 1000
